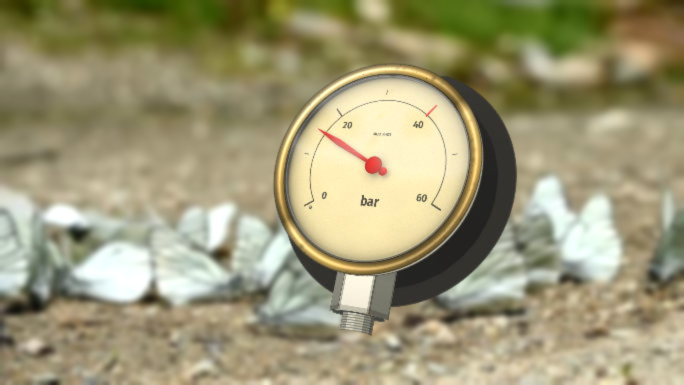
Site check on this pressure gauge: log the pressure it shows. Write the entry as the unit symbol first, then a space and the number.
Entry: bar 15
